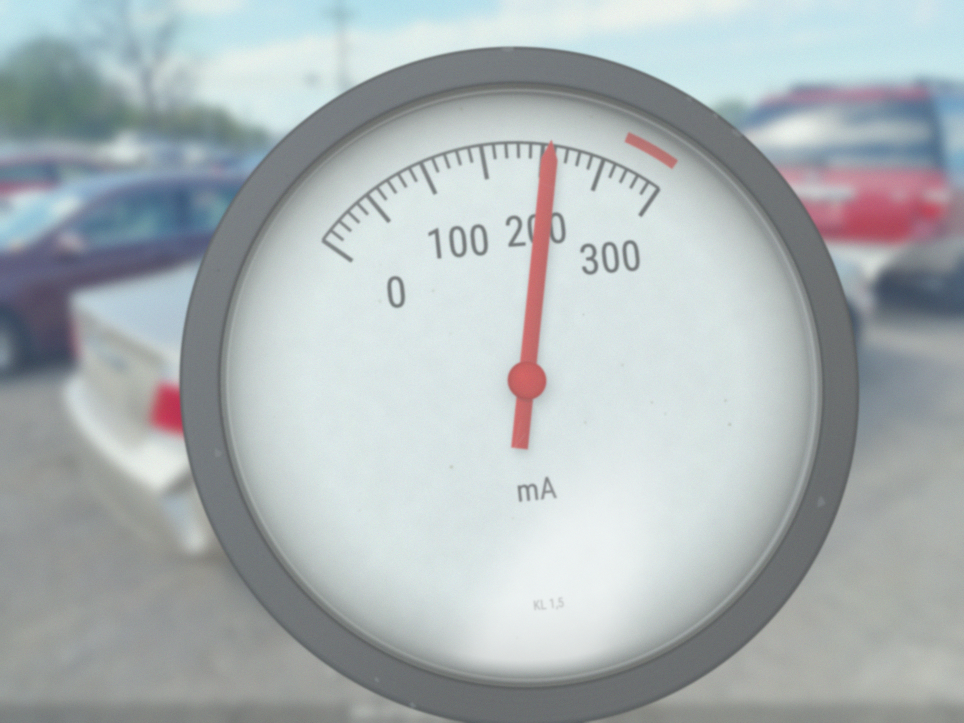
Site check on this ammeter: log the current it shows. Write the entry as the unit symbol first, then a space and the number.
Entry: mA 205
